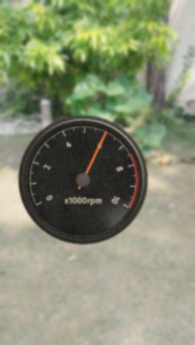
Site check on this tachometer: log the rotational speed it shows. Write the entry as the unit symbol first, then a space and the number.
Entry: rpm 6000
